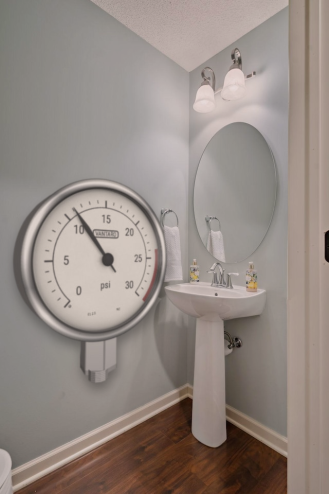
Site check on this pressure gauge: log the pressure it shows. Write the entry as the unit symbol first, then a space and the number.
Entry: psi 11
